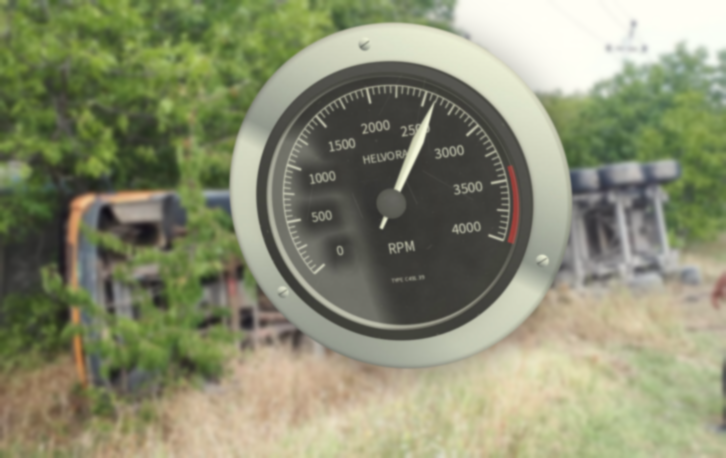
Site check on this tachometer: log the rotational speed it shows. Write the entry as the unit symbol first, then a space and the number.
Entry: rpm 2600
